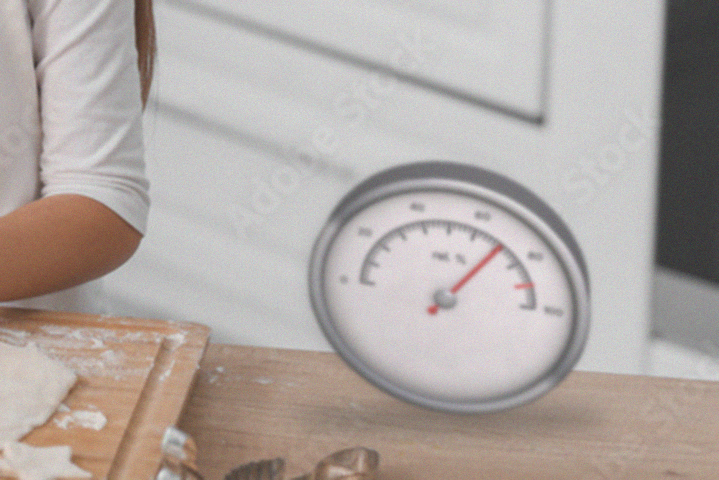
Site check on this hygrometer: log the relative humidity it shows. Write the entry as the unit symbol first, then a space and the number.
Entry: % 70
